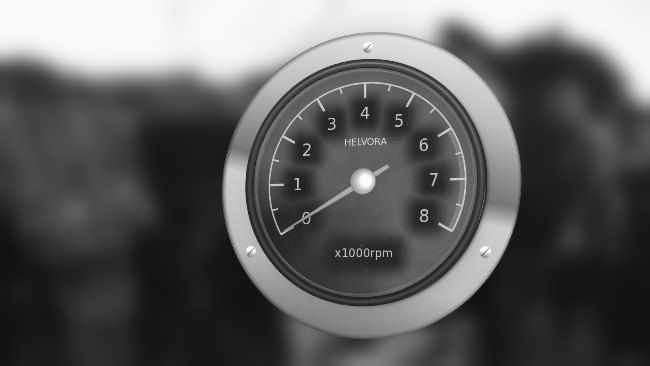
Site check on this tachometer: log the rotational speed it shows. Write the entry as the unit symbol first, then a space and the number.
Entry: rpm 0
